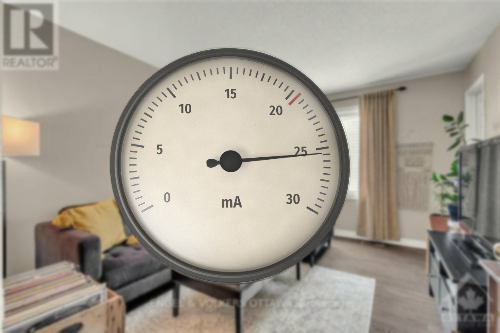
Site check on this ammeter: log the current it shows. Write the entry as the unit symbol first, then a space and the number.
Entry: mA 25.5
